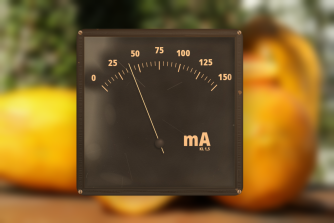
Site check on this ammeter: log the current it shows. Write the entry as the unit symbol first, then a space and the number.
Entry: mA 40
